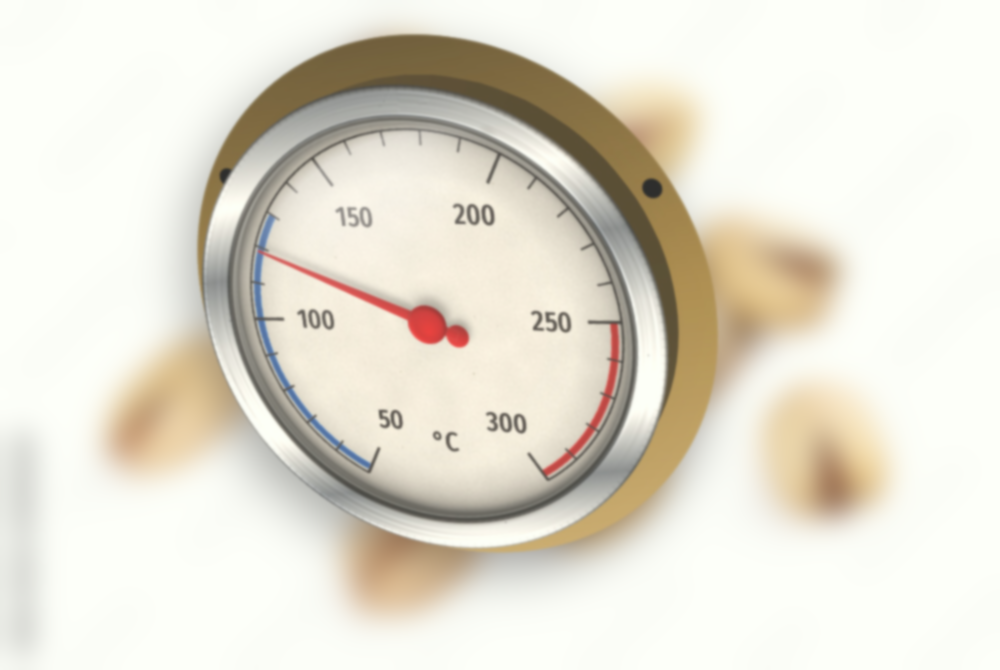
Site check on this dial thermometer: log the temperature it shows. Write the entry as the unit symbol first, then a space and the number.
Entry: °C 120
